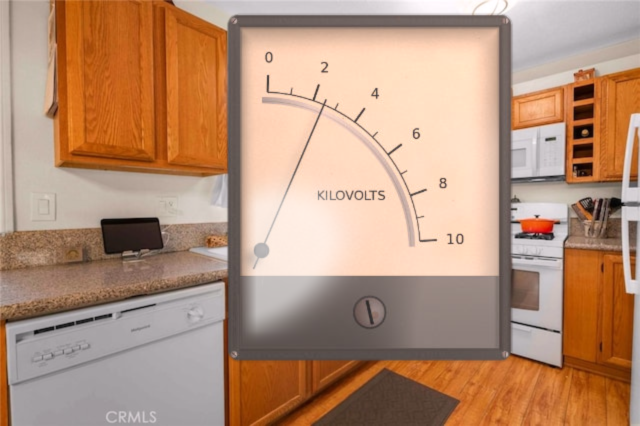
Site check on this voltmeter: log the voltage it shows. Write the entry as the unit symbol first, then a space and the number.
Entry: kV 2.5
